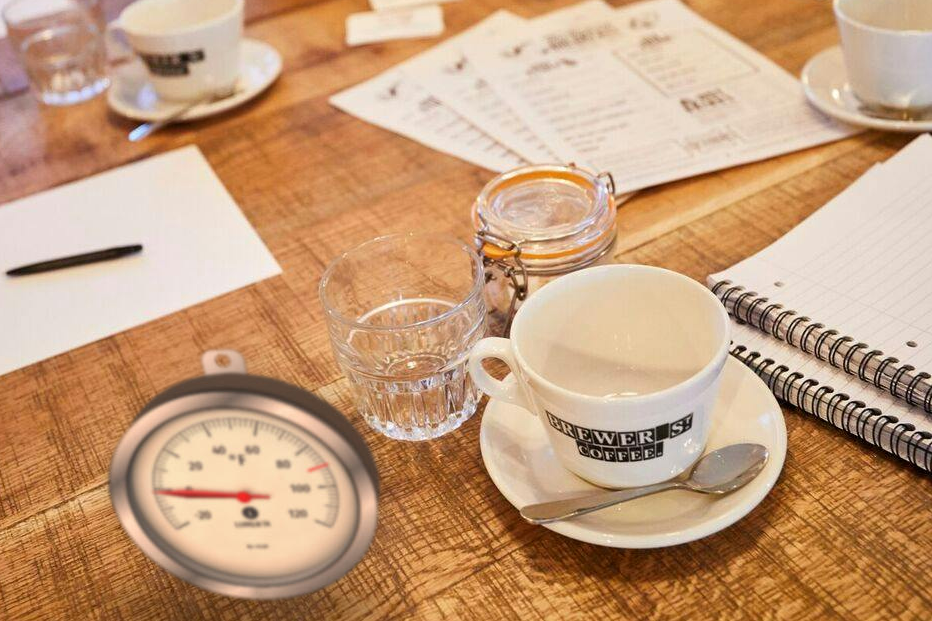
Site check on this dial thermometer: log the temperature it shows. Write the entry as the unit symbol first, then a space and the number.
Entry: °F 0
